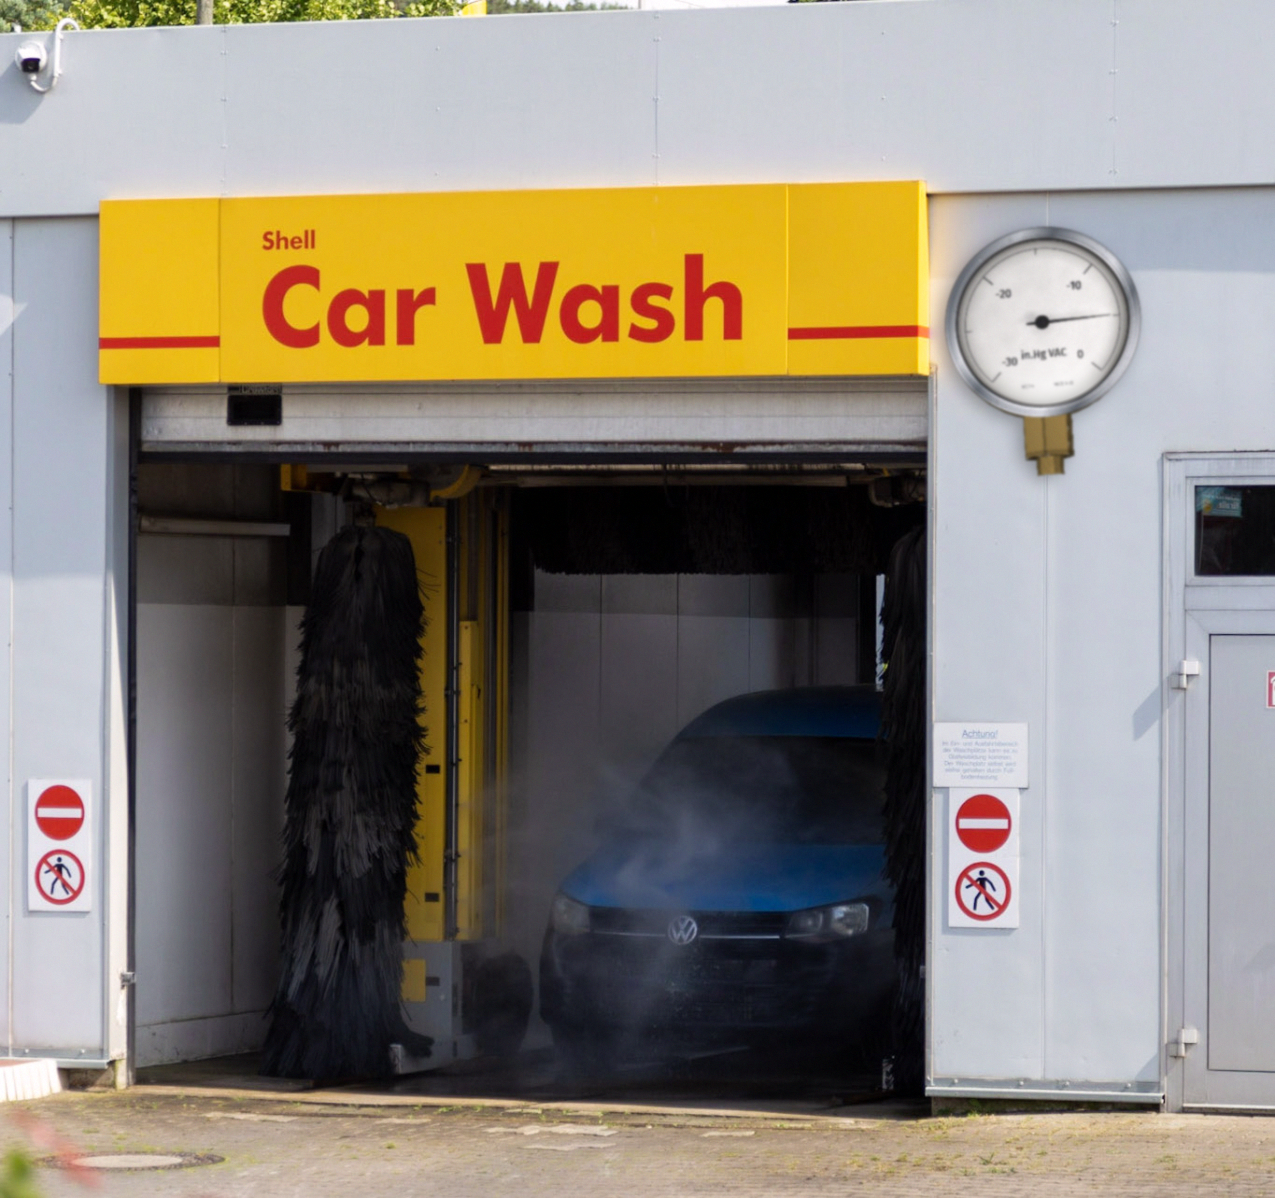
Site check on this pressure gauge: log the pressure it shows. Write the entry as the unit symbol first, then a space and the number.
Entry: inHg -5
